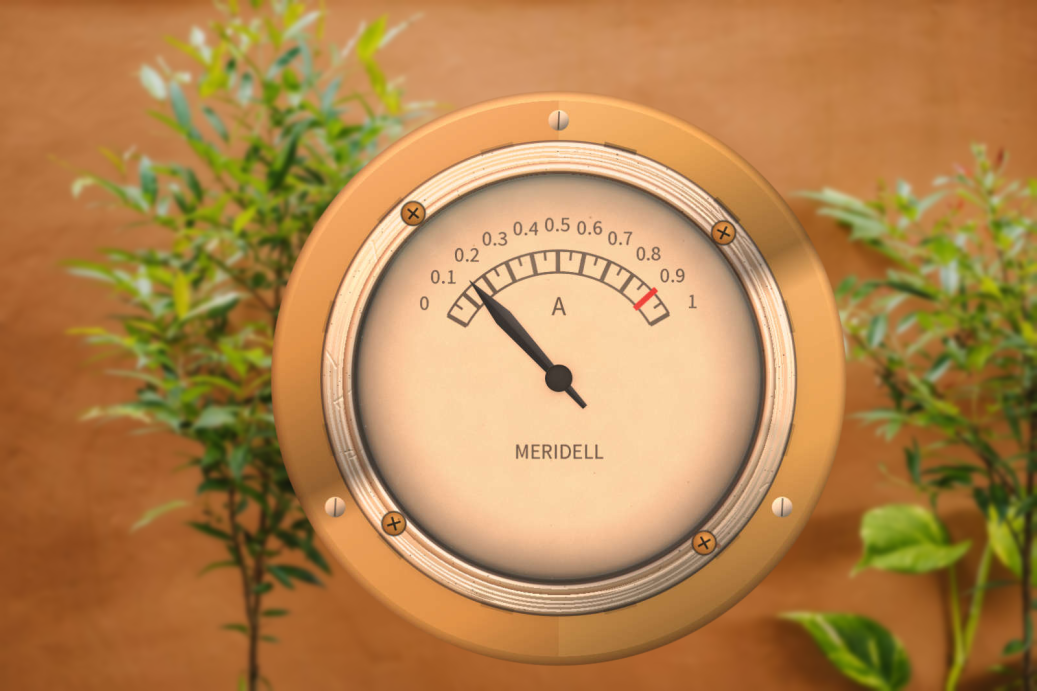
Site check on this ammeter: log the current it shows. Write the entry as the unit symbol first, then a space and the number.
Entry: A 0.15
